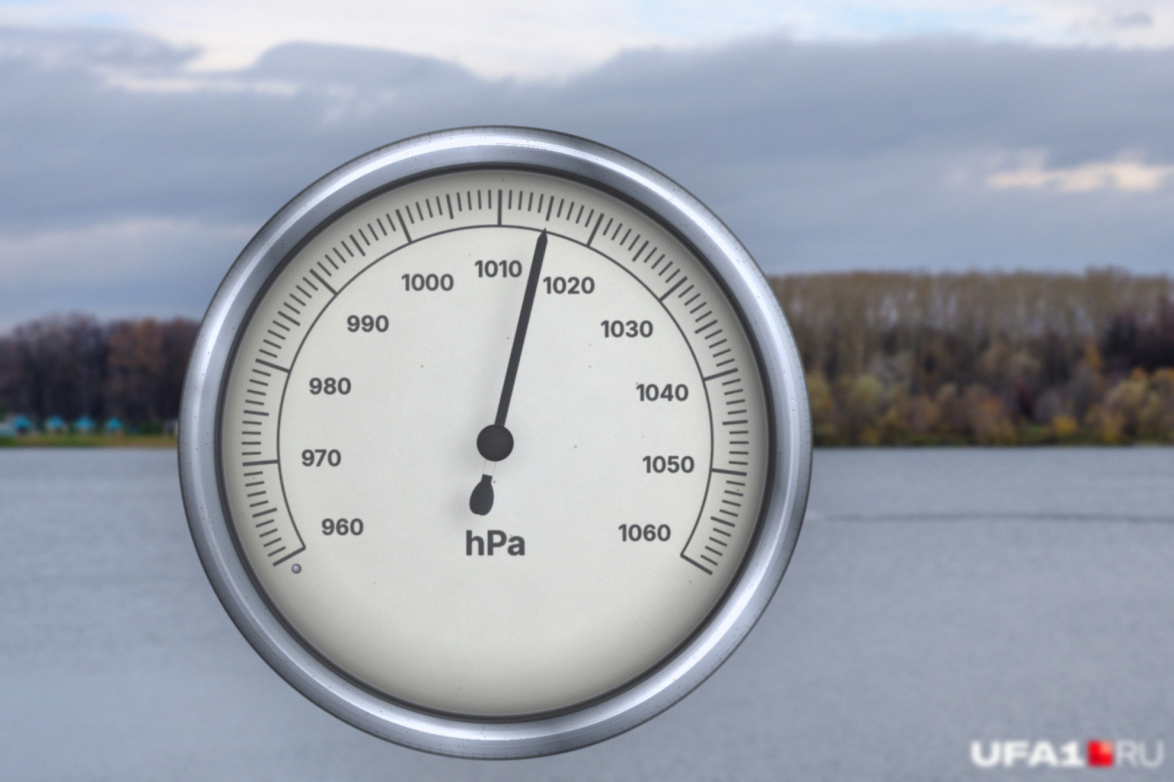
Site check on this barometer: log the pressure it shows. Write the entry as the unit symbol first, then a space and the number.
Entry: hPa 1015
